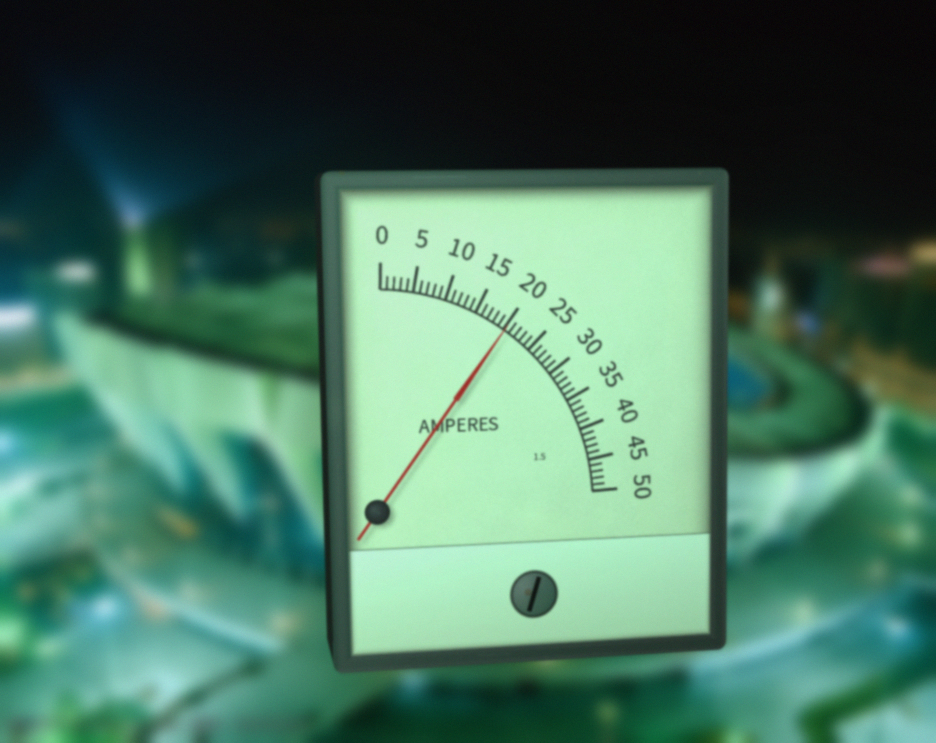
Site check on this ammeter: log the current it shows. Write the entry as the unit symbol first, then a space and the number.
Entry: A 20
